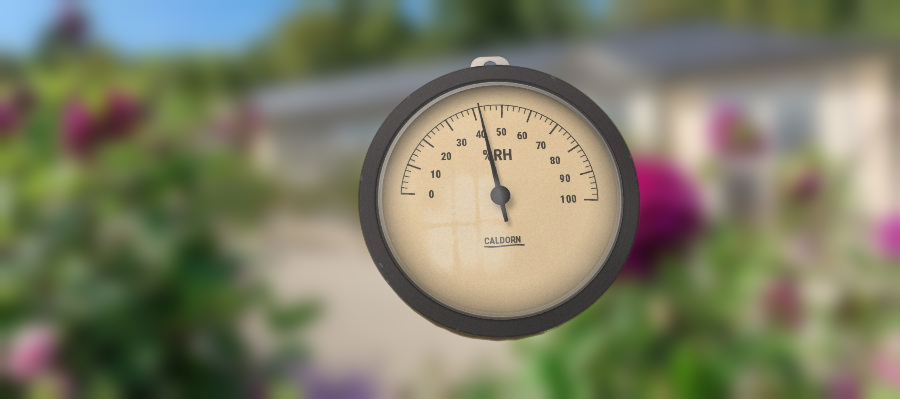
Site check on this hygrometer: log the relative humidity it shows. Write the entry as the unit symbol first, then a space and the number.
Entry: % 42
